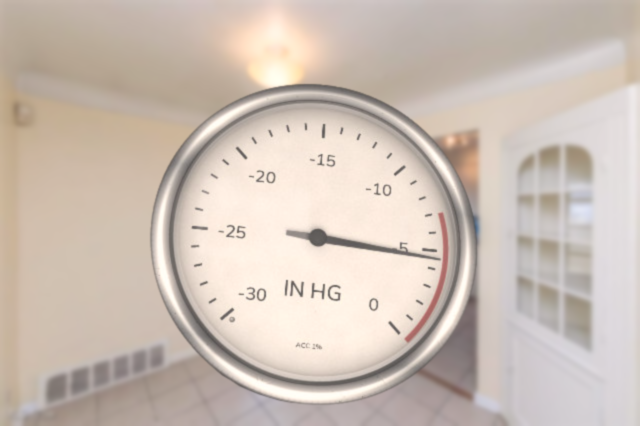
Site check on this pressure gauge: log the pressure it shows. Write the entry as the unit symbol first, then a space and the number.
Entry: inHg -4.5
